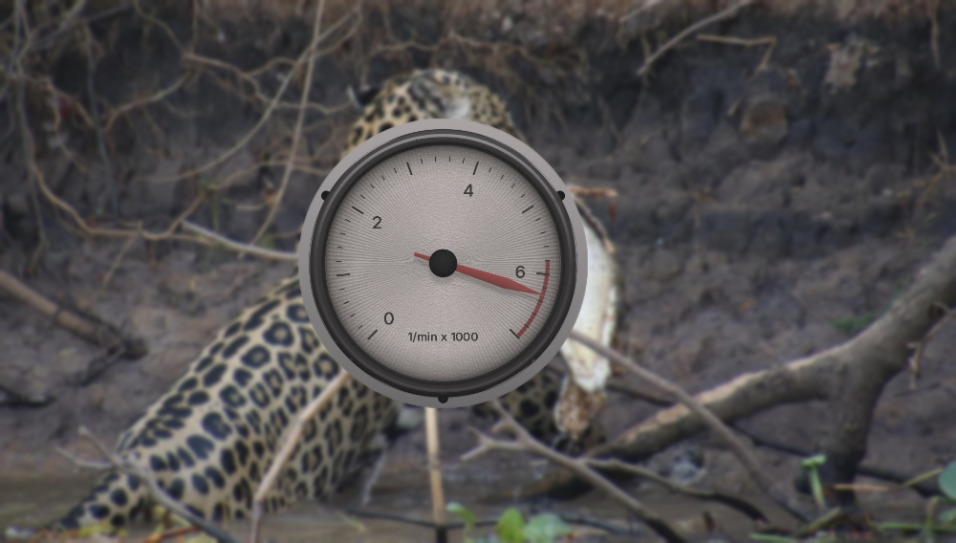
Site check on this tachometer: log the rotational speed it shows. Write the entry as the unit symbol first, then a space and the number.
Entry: rpm 6300
